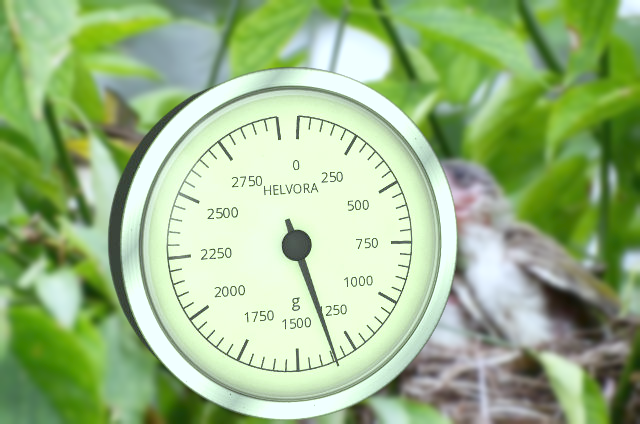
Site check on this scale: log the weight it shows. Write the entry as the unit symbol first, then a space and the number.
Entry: g 1350
